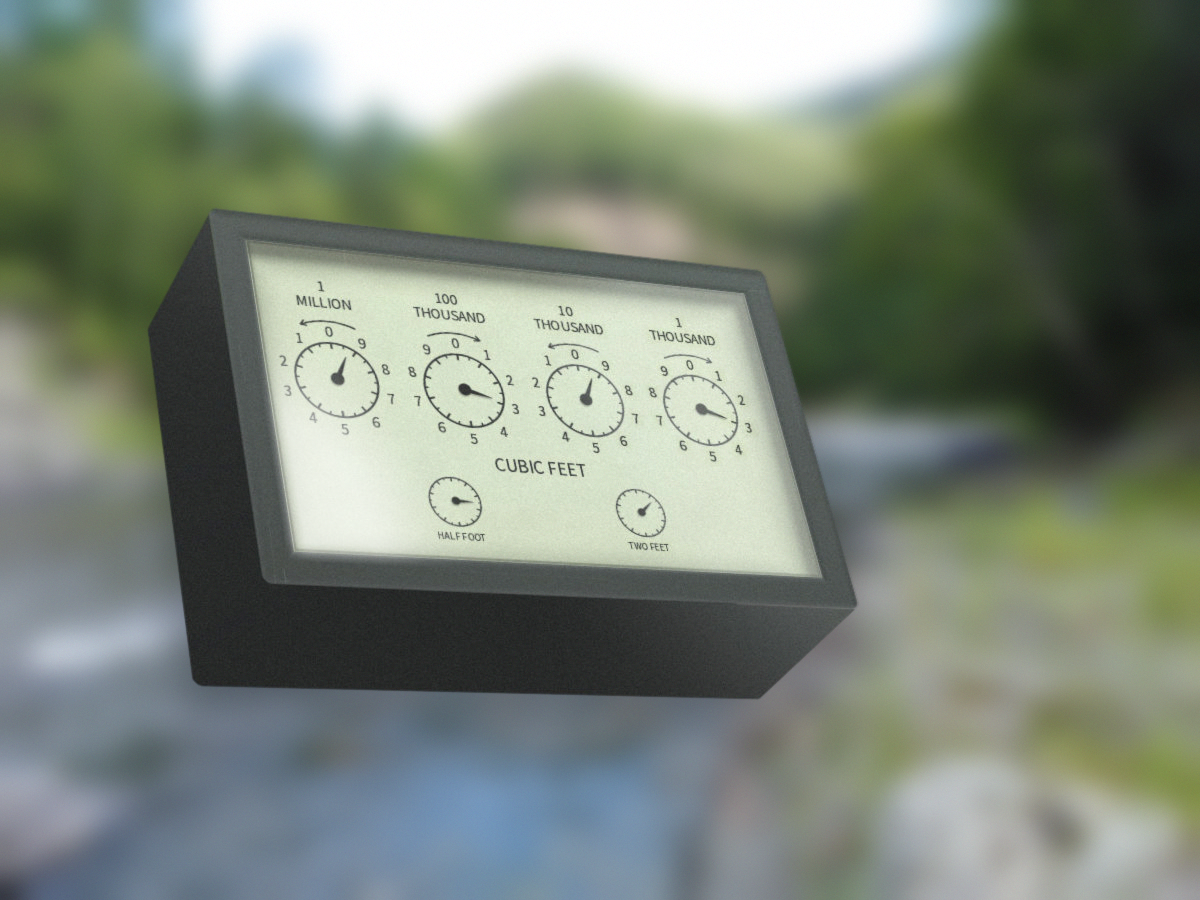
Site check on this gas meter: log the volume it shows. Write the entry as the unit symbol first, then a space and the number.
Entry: ft³ 929300
